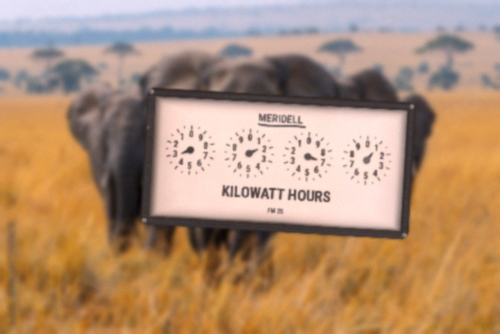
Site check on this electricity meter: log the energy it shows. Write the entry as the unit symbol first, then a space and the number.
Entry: kWh 3171
